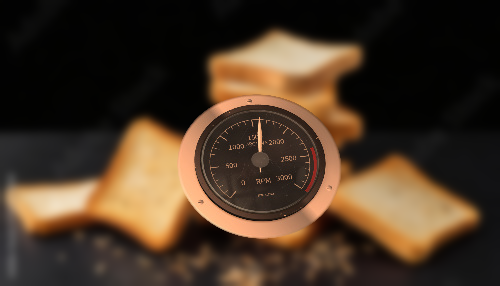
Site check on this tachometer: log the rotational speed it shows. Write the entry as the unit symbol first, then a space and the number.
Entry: rpm 1600
